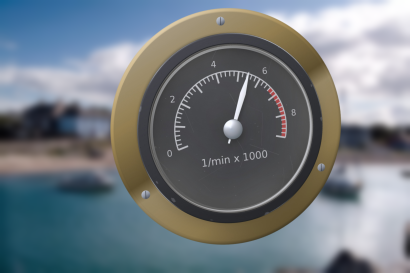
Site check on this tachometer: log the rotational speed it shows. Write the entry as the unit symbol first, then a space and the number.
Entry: rpm 5400
